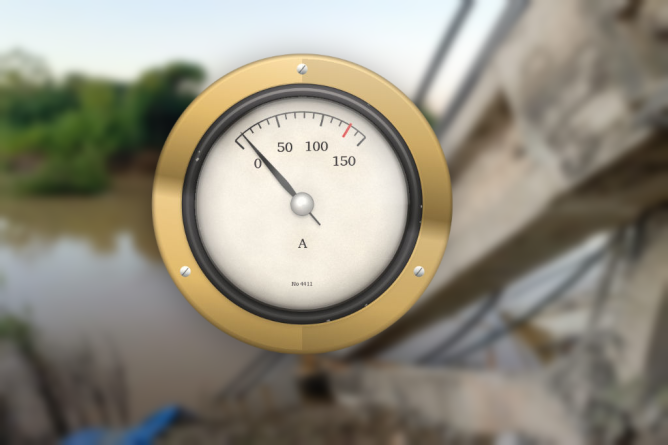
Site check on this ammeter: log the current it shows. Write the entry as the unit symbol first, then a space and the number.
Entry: A 10
